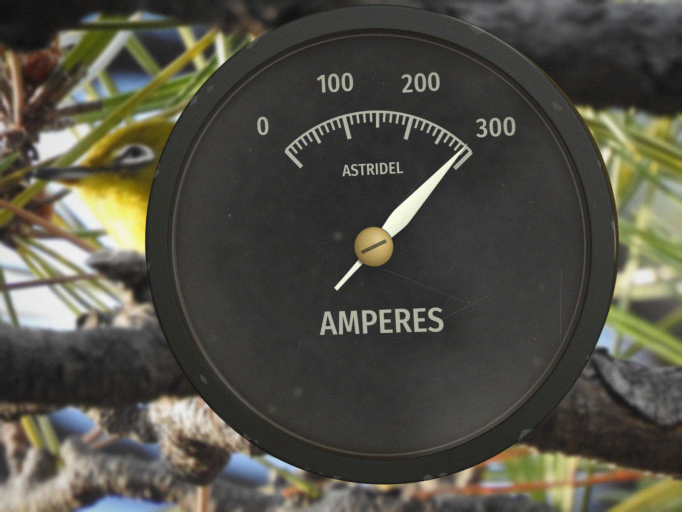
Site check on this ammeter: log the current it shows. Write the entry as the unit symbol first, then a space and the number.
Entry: A 290
